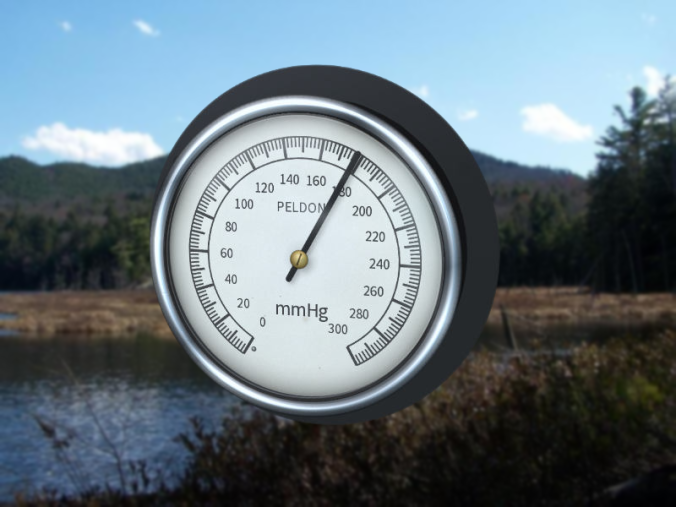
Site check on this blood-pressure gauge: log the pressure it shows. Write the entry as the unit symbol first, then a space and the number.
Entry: mmHg 178
